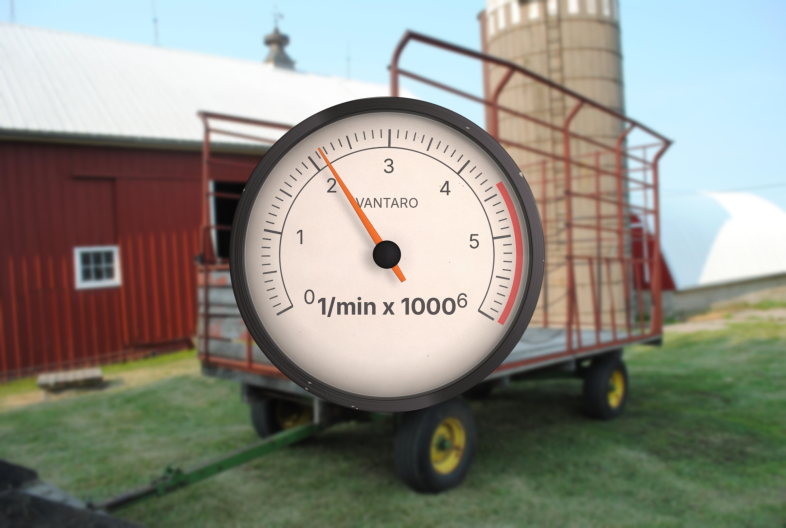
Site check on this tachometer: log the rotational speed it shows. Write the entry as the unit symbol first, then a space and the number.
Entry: rpm 2150
